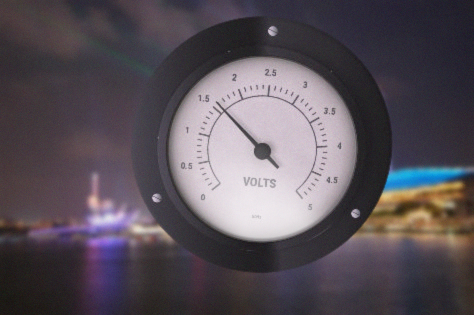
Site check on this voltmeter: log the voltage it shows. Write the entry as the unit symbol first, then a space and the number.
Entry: V 1.6
